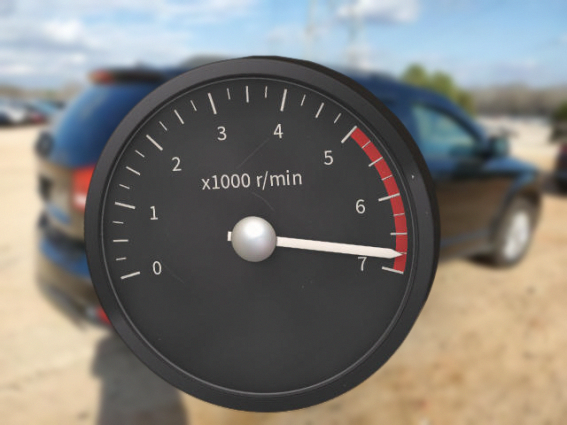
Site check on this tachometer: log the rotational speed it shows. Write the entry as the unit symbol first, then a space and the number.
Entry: rpm 6750
